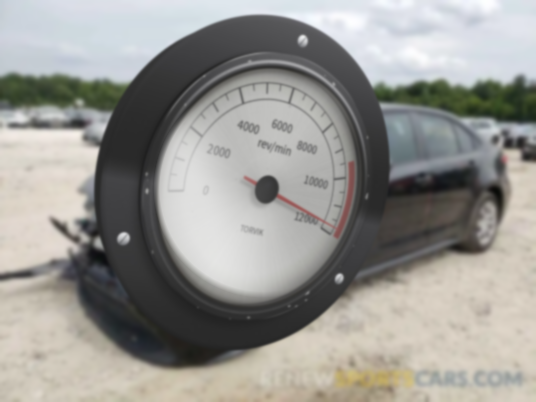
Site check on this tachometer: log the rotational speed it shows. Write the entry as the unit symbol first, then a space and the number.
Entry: rpm 11750
